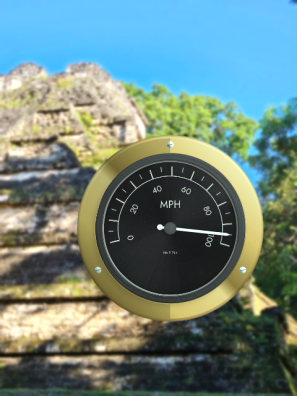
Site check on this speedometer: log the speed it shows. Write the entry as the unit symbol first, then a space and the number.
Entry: mph 95
